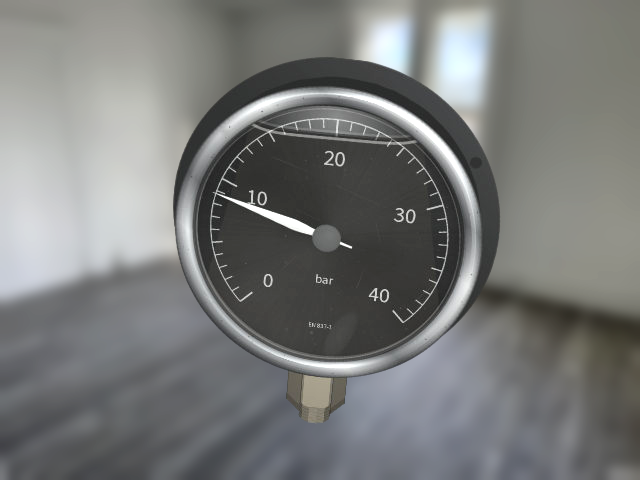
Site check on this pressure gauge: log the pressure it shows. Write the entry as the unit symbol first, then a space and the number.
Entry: bar 9
